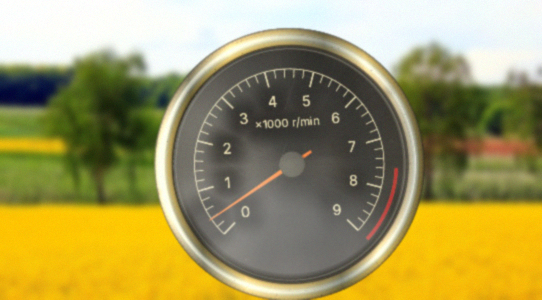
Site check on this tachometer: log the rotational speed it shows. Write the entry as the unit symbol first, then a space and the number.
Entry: rpm 400
